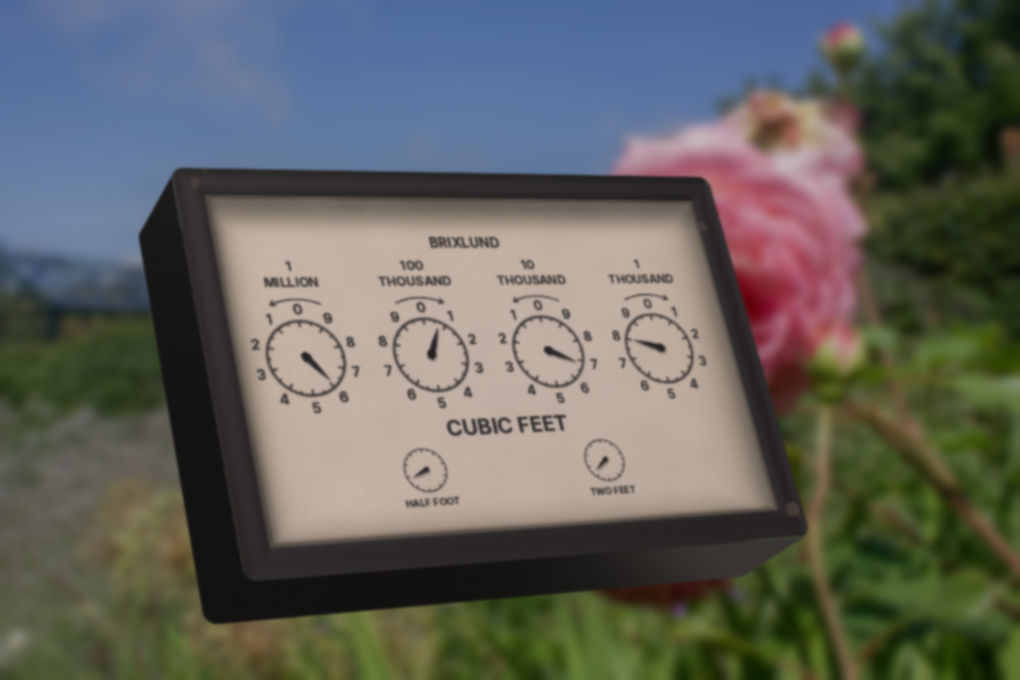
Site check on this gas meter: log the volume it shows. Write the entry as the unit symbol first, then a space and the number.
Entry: ft³ 606800
